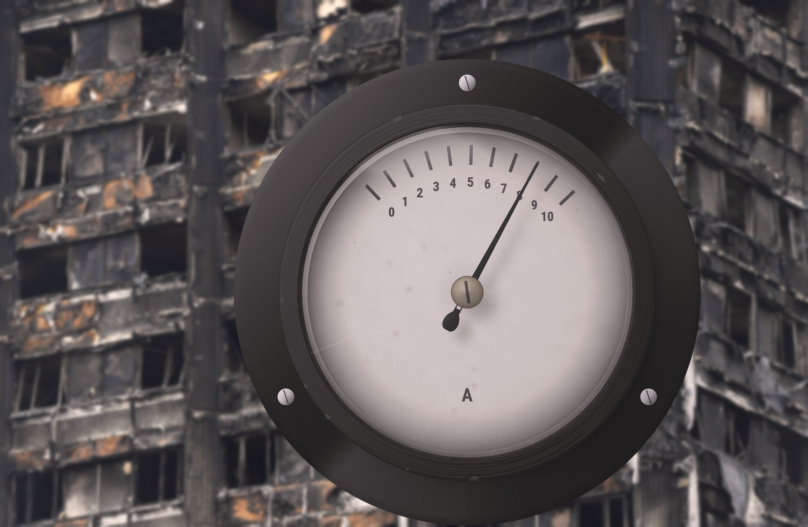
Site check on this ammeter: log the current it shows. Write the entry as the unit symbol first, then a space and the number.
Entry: A 8
